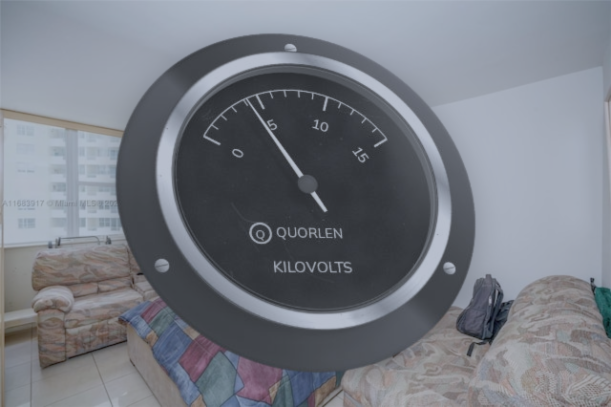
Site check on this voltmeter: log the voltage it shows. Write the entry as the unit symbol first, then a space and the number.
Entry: kV 4
